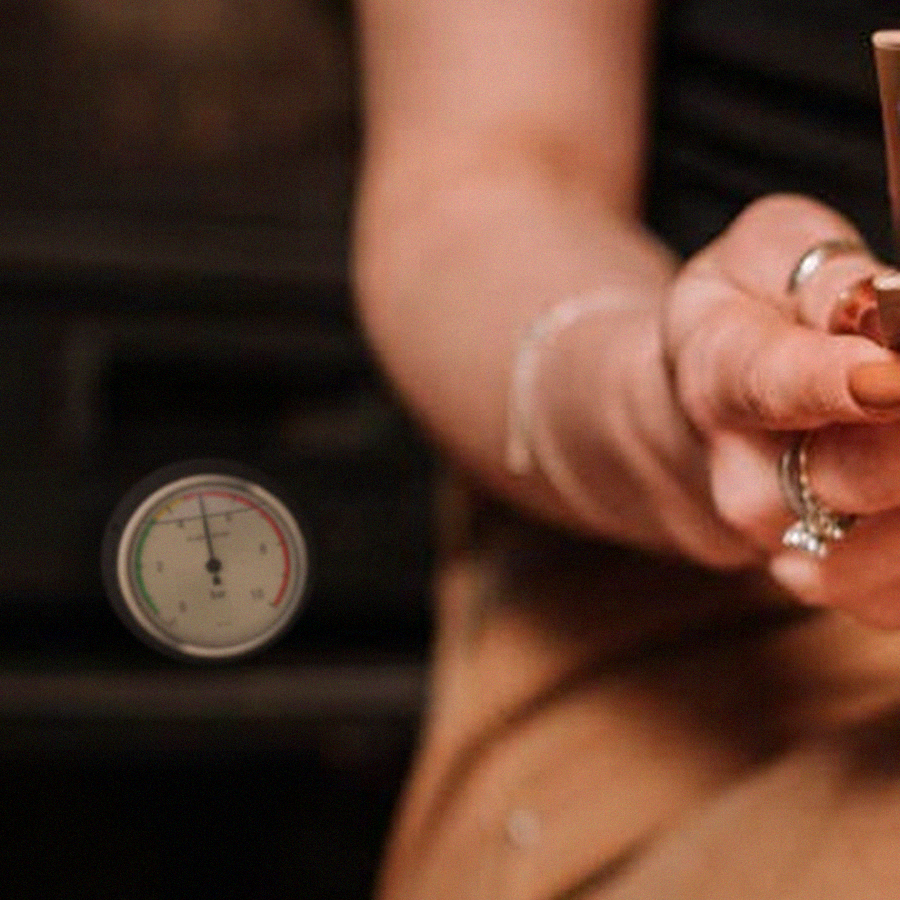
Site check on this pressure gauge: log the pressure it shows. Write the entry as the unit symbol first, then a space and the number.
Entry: bar 5
